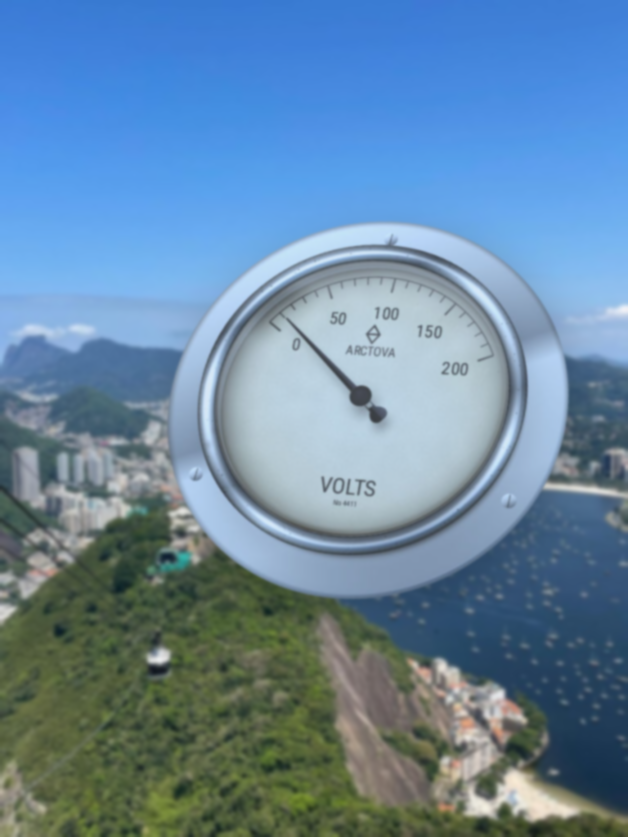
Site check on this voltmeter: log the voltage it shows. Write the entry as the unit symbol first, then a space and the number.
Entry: V 10
